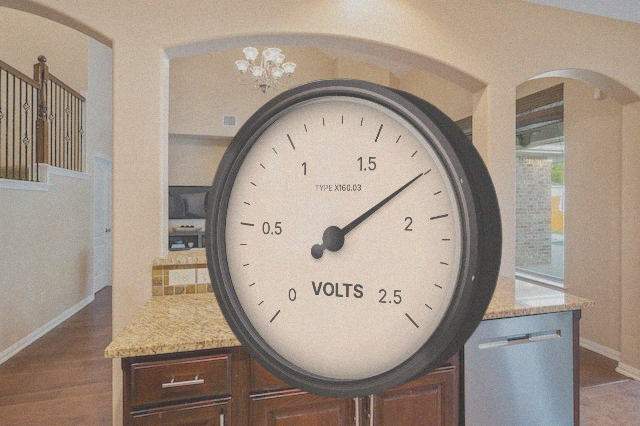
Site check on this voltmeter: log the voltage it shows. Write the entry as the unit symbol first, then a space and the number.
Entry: V 1.8
